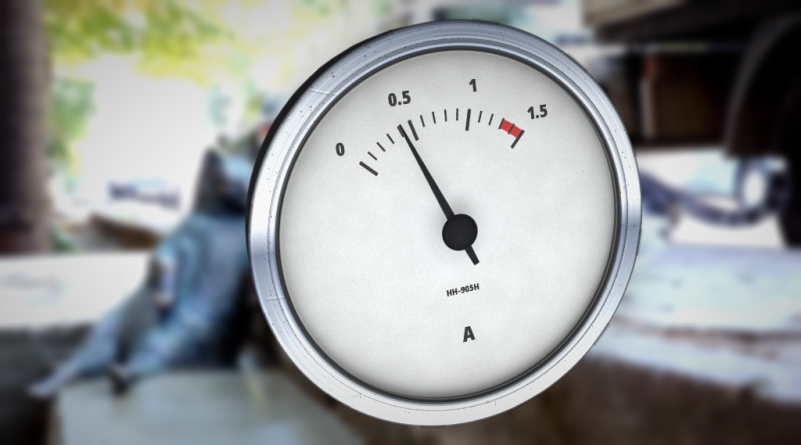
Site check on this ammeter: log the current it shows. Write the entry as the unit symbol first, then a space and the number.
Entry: A 0.4
